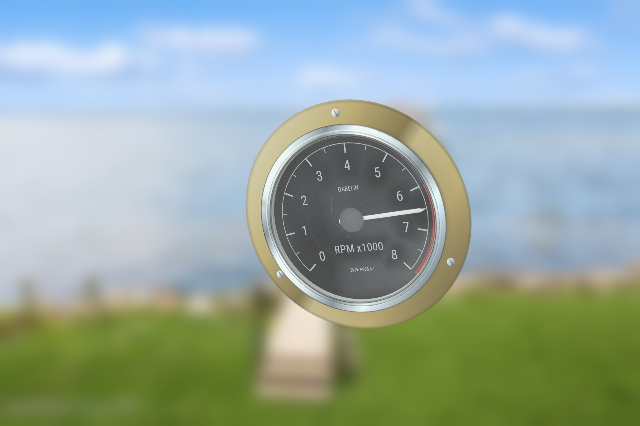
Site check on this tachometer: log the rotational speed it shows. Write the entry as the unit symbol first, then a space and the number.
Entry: rpm 6500
